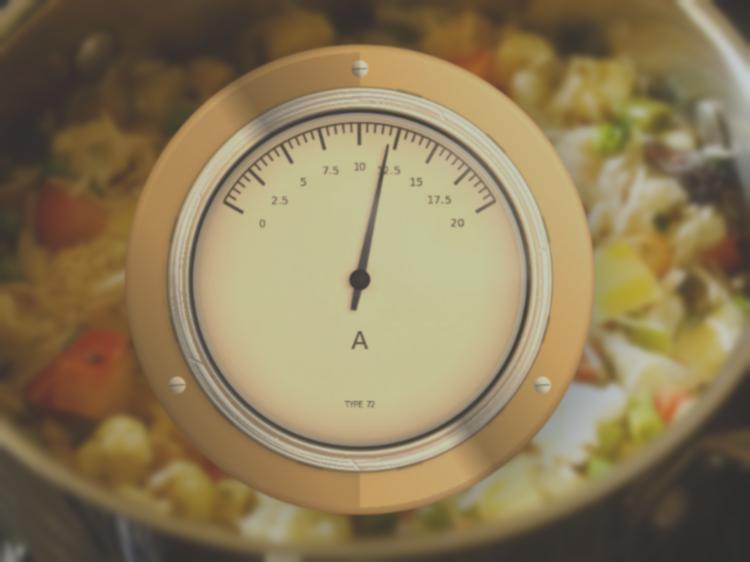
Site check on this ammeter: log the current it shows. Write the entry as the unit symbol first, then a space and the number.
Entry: A 12
